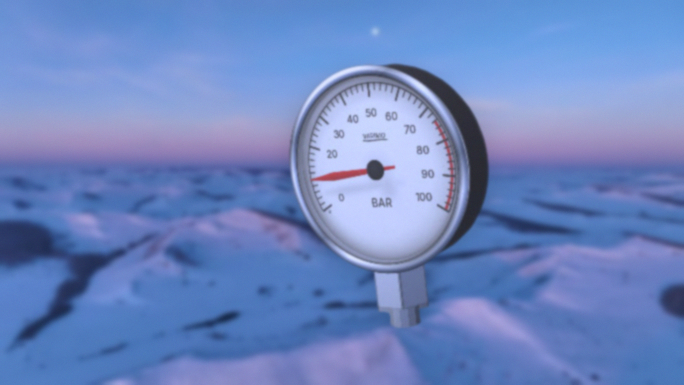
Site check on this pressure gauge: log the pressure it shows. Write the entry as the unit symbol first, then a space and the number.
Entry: bar 10
